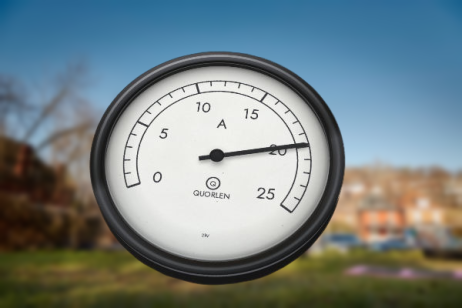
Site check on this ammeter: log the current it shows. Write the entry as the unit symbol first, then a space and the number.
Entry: A 20
